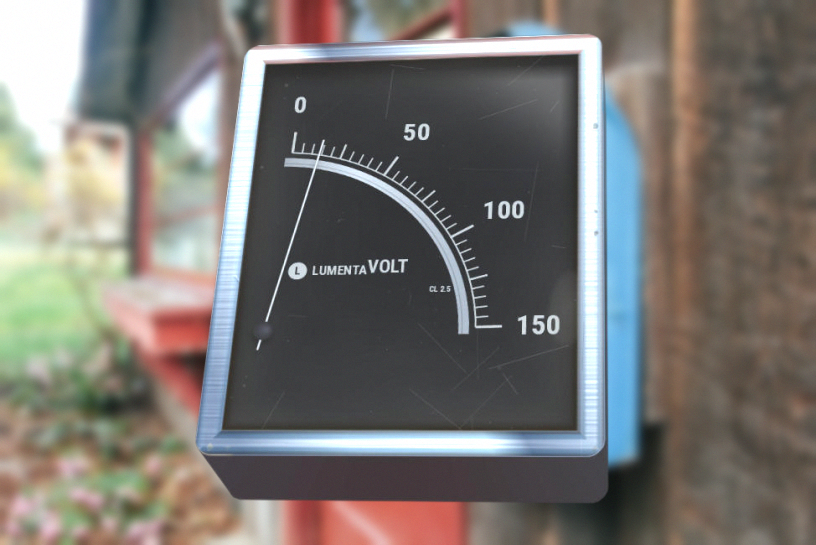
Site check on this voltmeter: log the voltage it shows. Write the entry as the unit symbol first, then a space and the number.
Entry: V 15
